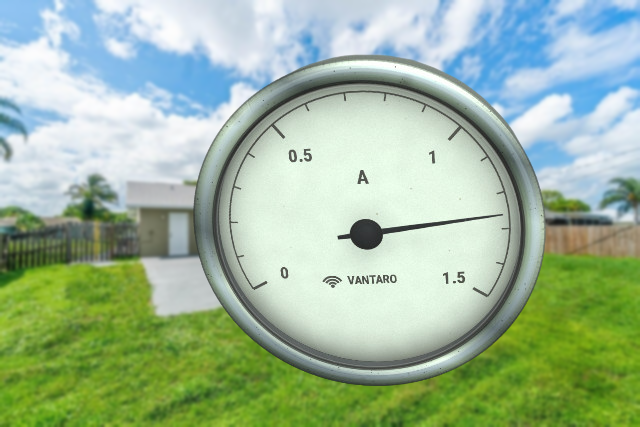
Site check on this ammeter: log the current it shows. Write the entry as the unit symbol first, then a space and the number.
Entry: A 1.25
